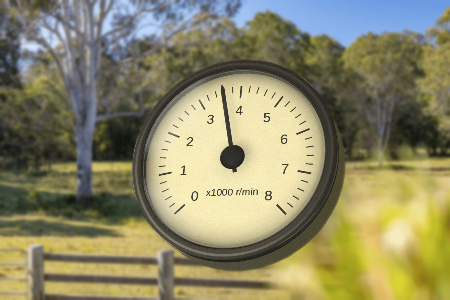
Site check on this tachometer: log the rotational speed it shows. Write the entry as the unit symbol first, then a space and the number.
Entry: rpm 3600
